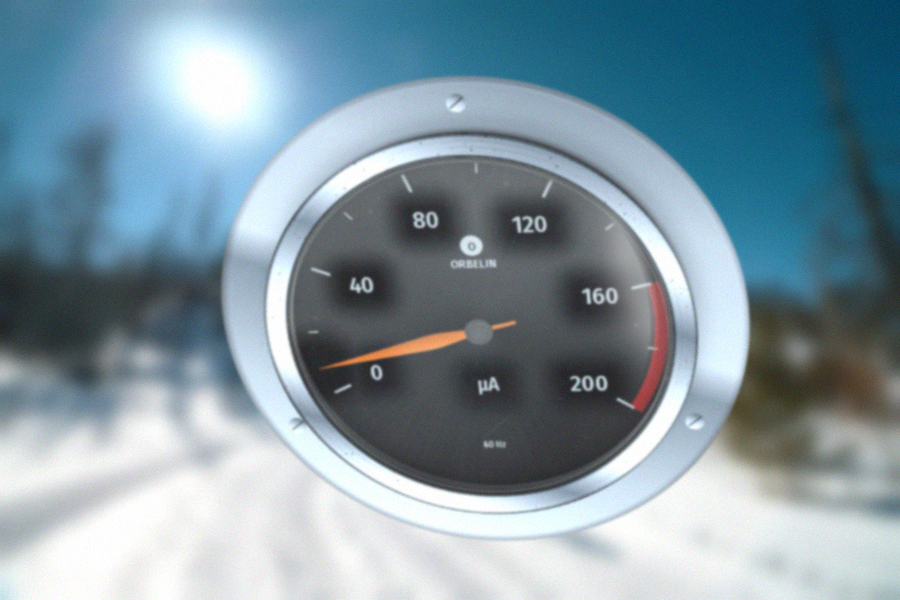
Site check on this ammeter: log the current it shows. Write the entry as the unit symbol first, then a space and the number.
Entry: µA 10
